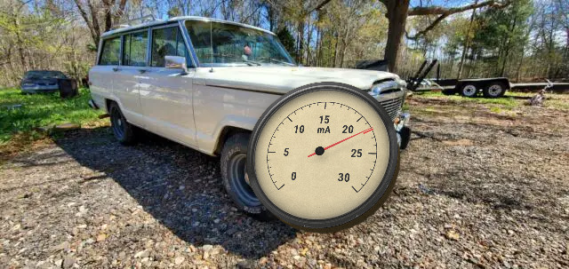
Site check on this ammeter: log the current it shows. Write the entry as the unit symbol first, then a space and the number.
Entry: mA 22
